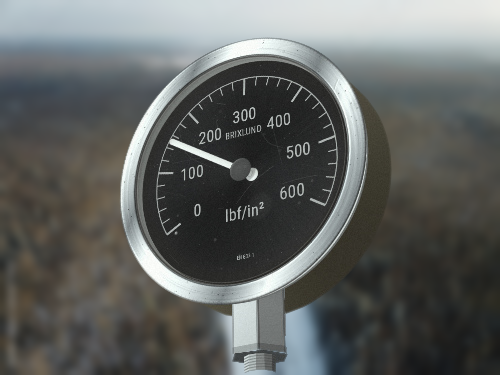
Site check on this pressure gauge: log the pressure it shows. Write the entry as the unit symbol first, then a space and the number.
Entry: psi 150
